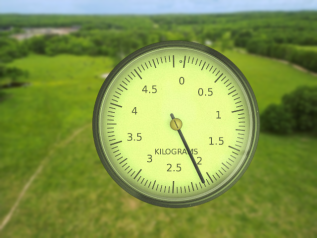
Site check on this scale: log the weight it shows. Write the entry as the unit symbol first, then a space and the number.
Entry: kg 2.1
